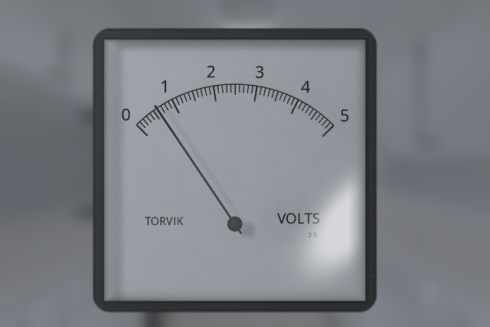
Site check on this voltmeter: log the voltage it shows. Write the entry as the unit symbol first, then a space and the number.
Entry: V 0.6
